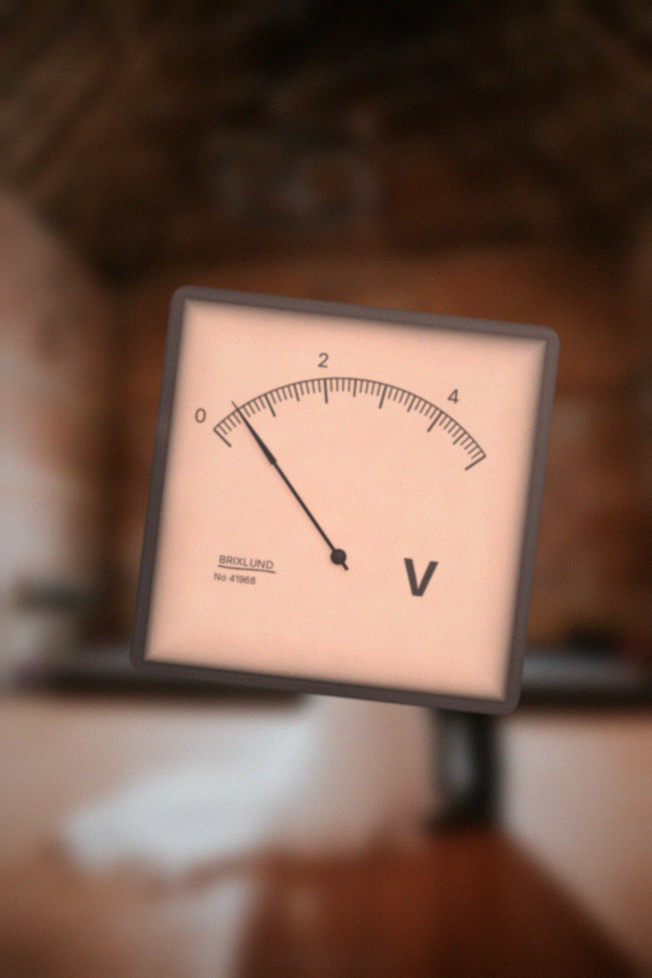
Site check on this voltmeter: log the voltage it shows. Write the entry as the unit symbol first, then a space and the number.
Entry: V 0.5
